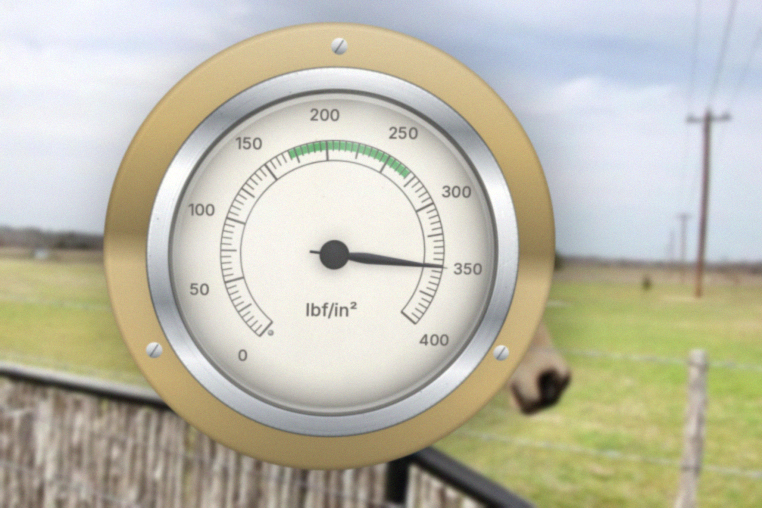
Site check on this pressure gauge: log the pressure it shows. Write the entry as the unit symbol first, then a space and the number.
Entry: psi 350
